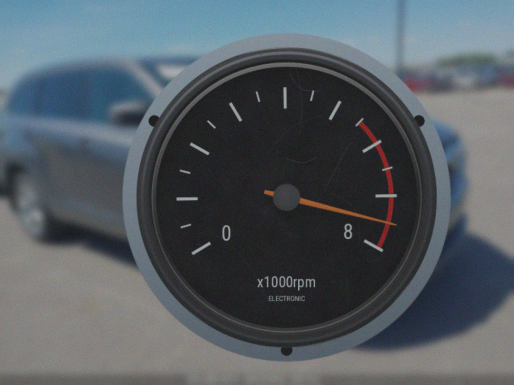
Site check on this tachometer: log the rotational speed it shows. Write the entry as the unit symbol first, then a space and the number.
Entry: rpm 7500
